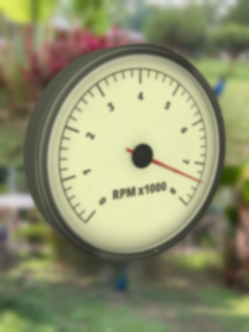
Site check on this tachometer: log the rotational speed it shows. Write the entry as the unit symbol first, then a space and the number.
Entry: rpm 7400
